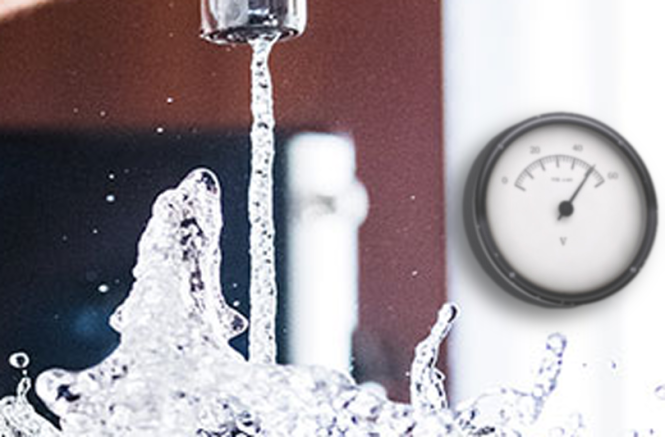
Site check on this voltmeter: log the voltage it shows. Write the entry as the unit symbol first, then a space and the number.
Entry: V 50
